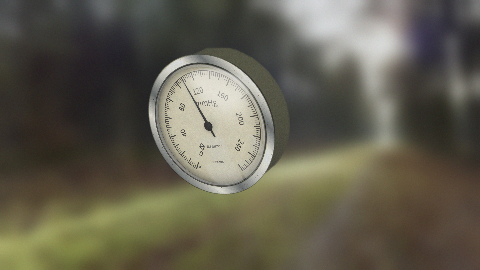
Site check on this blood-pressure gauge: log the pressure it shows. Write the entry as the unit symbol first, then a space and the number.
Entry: mmHg 110
